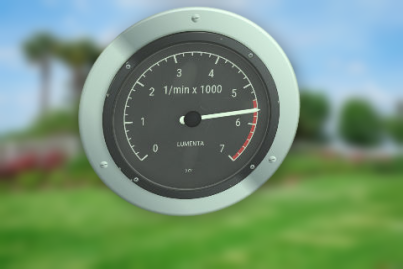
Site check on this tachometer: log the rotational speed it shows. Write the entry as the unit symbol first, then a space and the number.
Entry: rpm 5600
